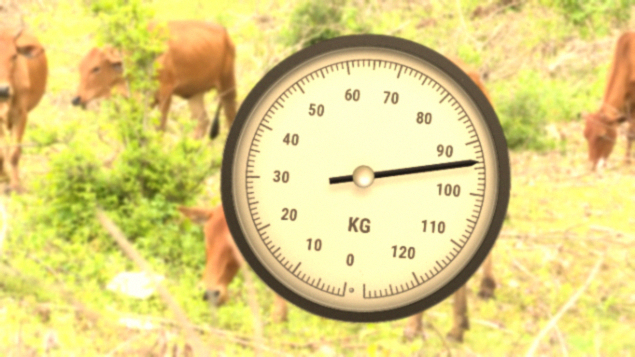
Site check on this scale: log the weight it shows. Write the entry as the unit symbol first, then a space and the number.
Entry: kg 94
